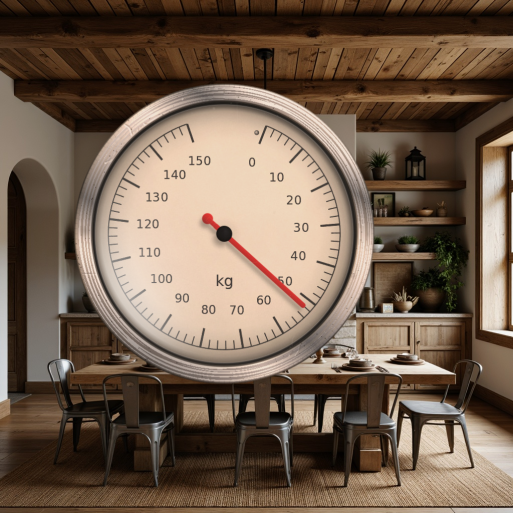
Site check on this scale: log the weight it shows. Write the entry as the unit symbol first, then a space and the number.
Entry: kg 52
